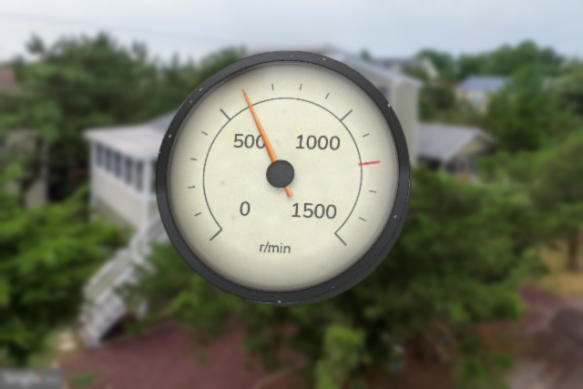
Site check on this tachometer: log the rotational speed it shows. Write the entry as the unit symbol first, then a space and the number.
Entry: rpm 600
